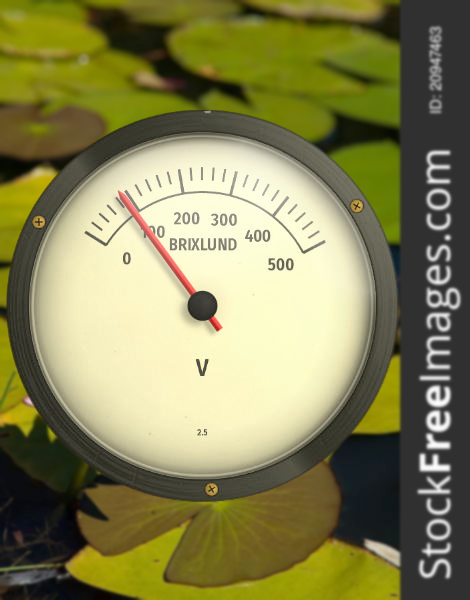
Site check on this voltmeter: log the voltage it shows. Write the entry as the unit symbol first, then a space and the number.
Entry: V 90
